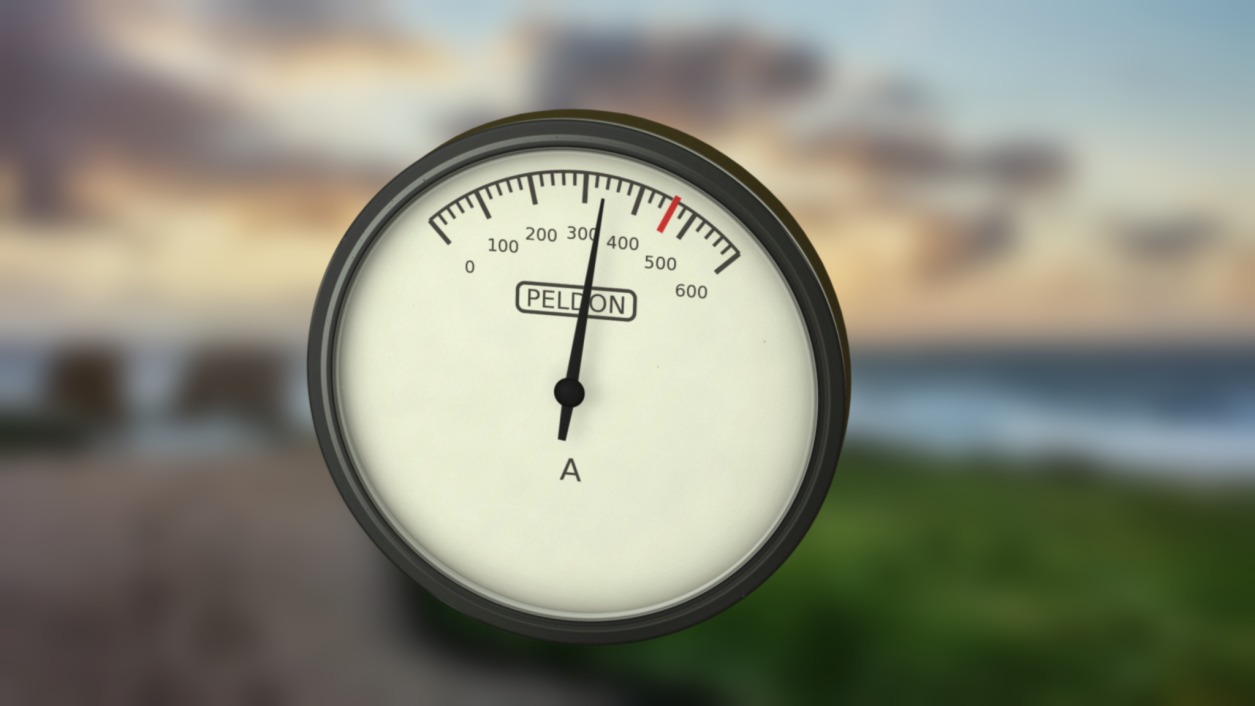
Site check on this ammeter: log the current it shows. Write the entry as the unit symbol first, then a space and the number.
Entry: A 340
